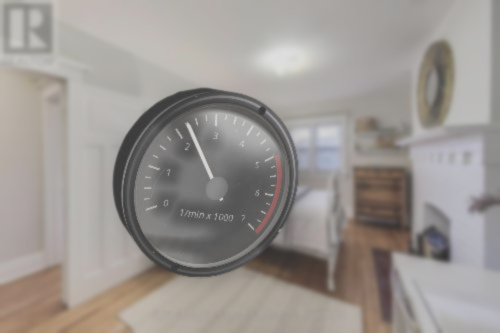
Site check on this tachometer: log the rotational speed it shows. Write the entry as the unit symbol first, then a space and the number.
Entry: rpm 2250
